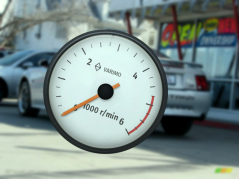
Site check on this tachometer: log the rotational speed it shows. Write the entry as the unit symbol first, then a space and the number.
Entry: rpm 0
